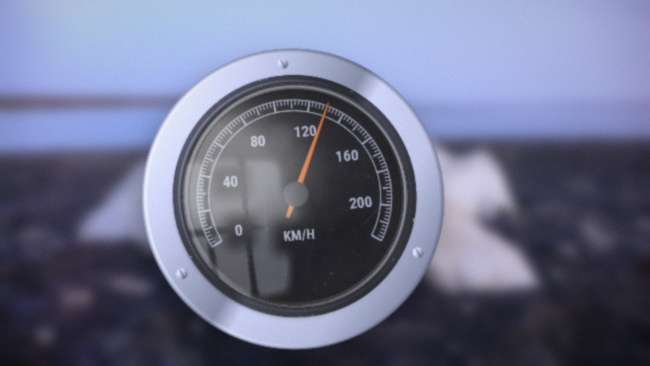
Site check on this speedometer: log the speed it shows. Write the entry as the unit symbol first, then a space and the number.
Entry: km/h 130
